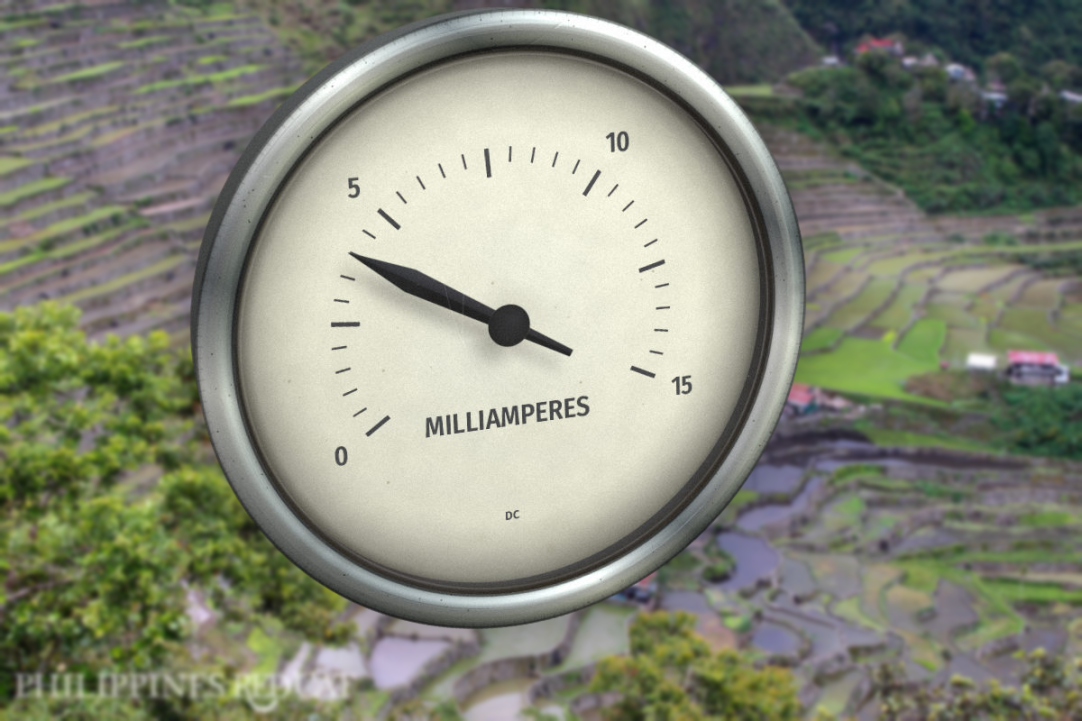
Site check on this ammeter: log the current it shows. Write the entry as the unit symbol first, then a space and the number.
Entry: mA 4
